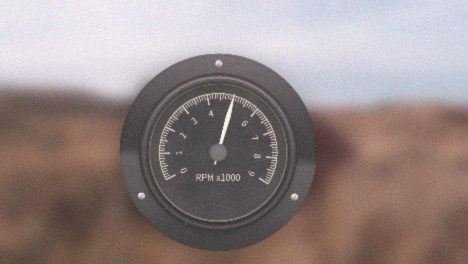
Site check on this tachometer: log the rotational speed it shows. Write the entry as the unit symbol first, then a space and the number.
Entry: rpm 5000
